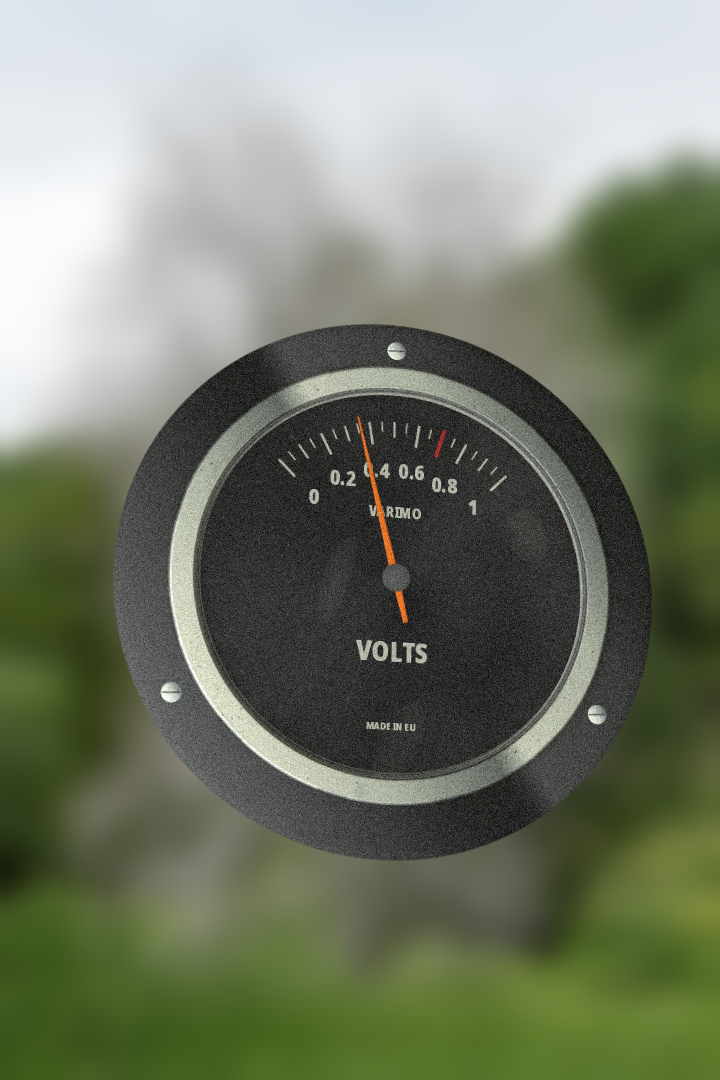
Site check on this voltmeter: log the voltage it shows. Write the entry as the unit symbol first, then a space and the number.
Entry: V 0.35
